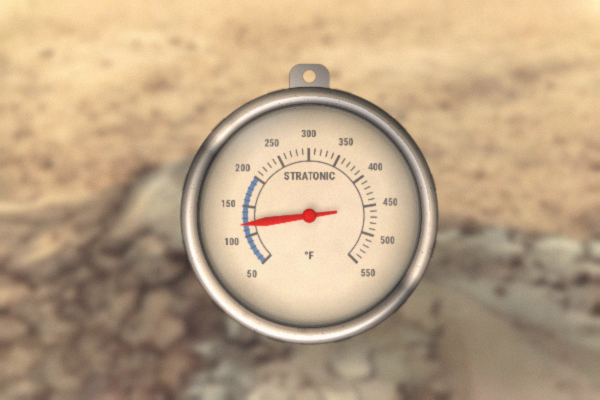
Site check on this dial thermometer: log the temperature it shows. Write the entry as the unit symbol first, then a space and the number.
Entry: °F 120
